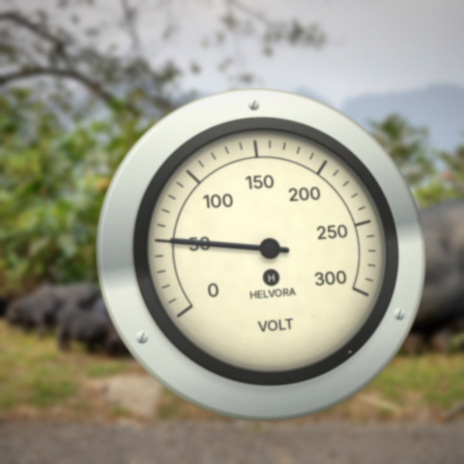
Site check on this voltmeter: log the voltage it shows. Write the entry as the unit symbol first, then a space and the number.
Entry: V 50
